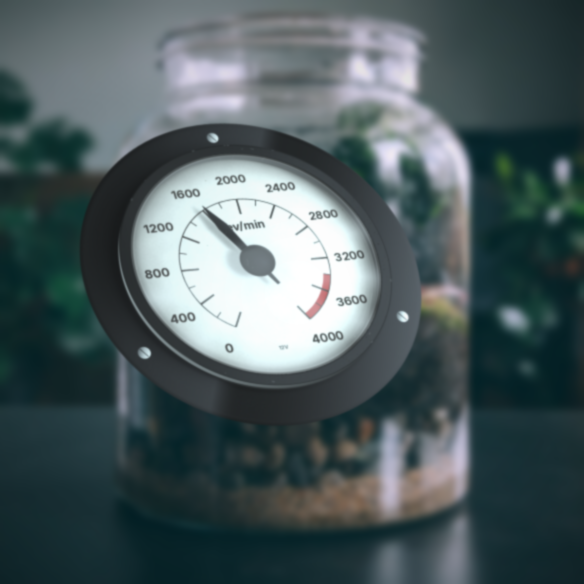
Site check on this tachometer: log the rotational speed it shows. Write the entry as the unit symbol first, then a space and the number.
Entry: rpm 1600
